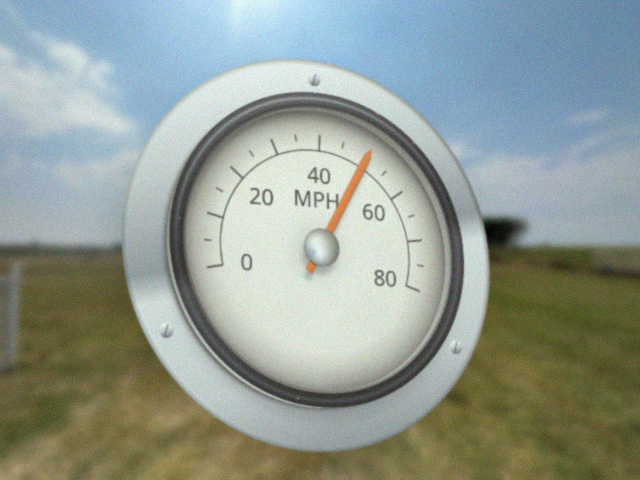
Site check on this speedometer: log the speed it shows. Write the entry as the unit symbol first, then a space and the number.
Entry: mph 50
